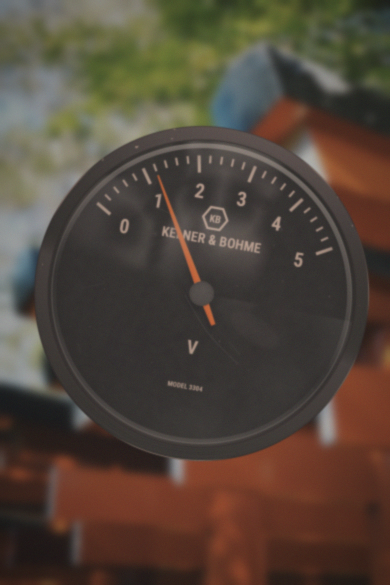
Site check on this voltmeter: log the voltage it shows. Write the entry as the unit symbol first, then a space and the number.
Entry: V 1.2
